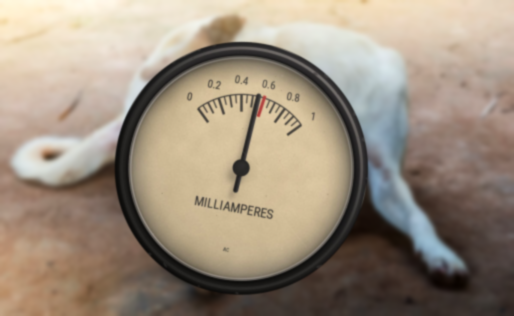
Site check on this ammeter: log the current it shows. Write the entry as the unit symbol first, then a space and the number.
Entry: mA 0.55
